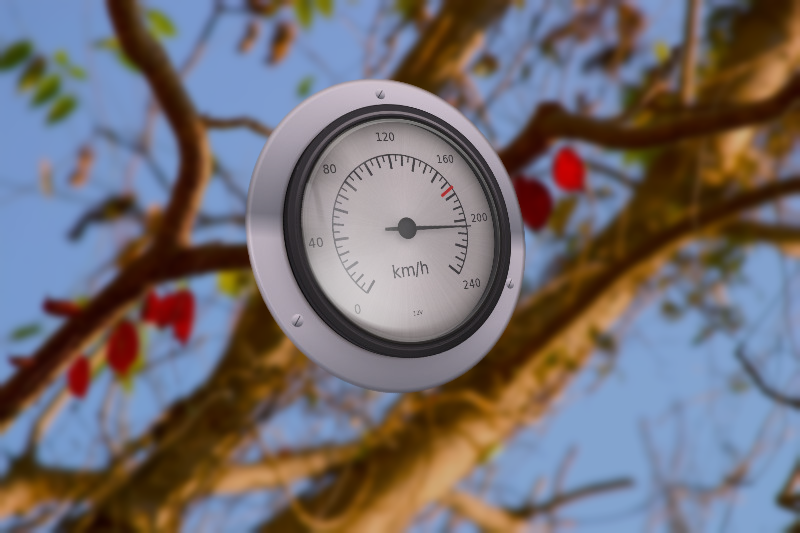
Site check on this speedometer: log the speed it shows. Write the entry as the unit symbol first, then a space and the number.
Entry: km/h 205
